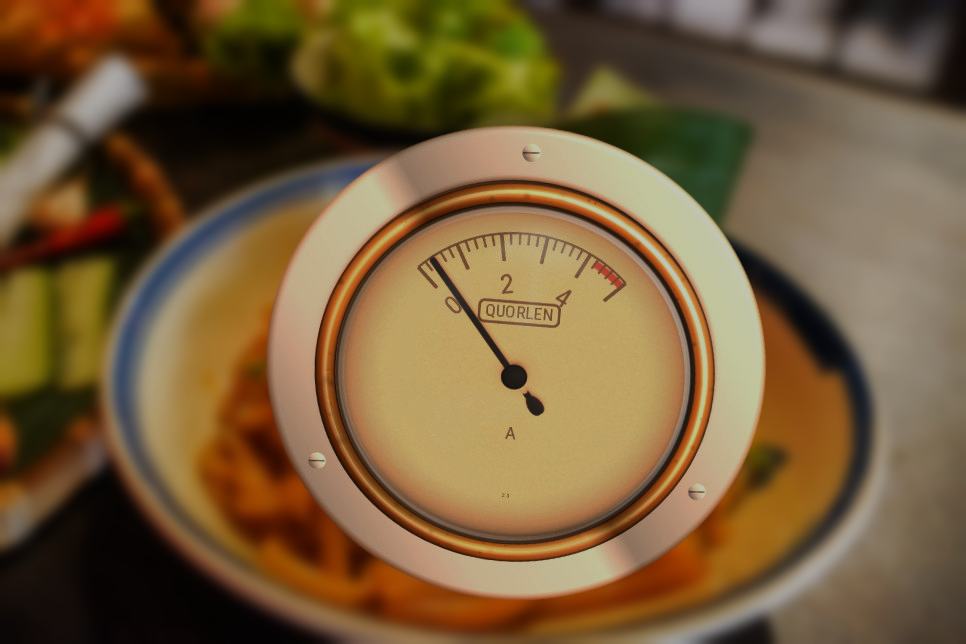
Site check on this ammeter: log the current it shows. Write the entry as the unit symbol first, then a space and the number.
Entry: A 0.4
